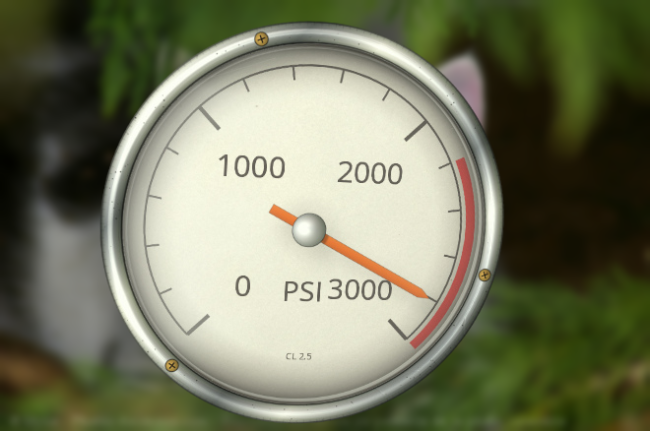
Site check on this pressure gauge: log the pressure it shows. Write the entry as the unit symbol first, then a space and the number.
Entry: psi 2800
